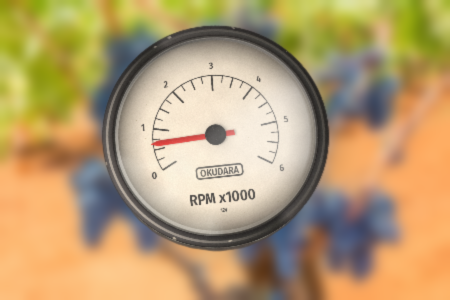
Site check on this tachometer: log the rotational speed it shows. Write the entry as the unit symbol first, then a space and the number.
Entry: rpm 625
